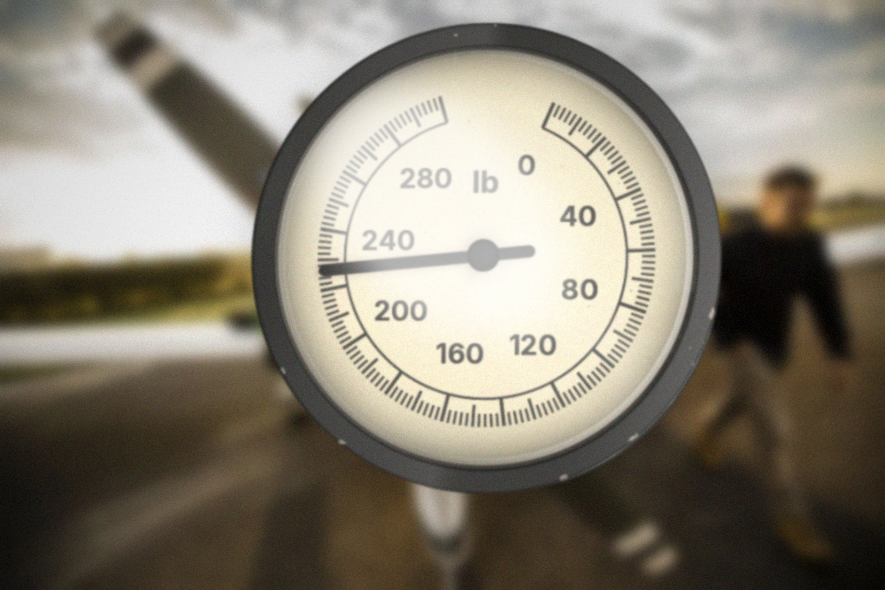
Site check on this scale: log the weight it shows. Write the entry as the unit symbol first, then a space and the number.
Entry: lb 226
